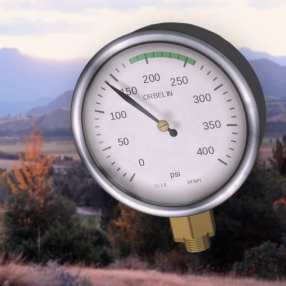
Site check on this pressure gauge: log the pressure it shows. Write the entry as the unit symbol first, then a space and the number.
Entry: psi 140
